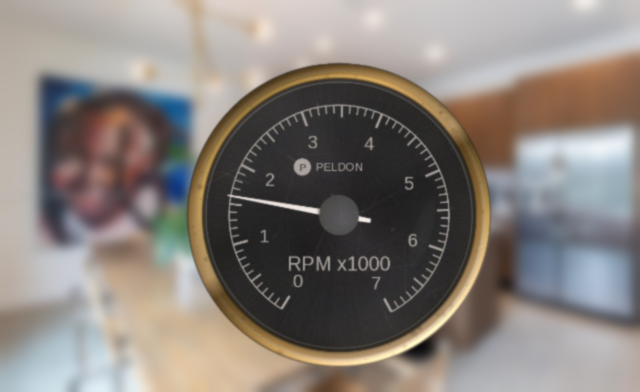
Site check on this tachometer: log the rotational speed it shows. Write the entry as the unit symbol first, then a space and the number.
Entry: rpm 1600
